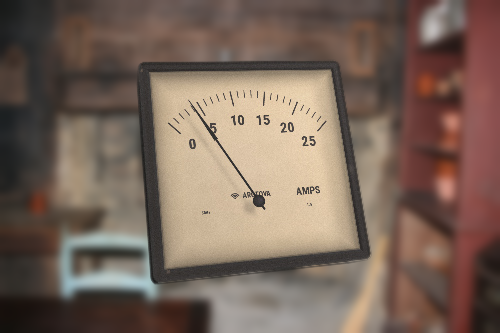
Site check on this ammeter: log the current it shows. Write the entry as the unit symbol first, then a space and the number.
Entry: A 4
